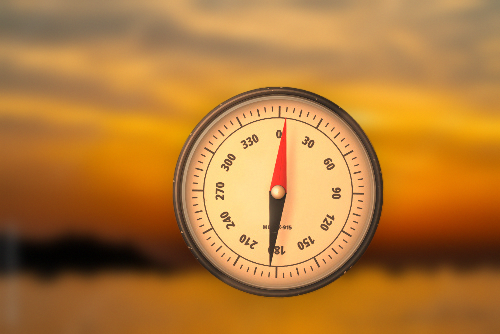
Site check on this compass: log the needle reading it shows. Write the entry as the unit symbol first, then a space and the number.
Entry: ° 5
